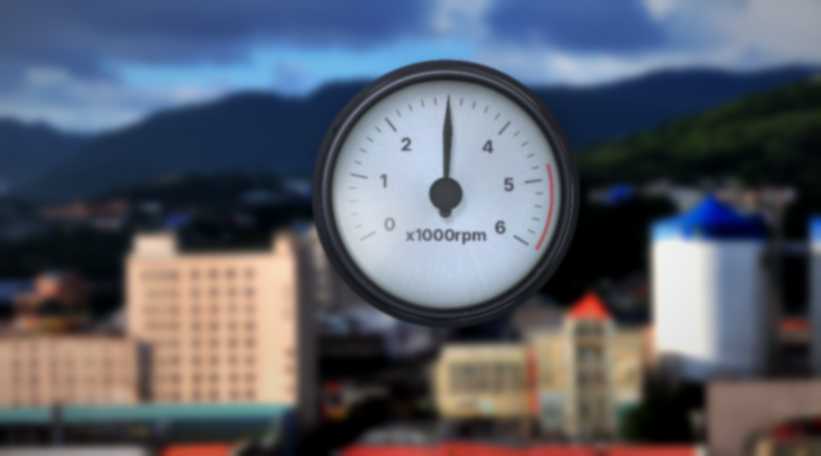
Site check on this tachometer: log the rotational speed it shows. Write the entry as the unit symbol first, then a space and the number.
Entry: rpm 3000
